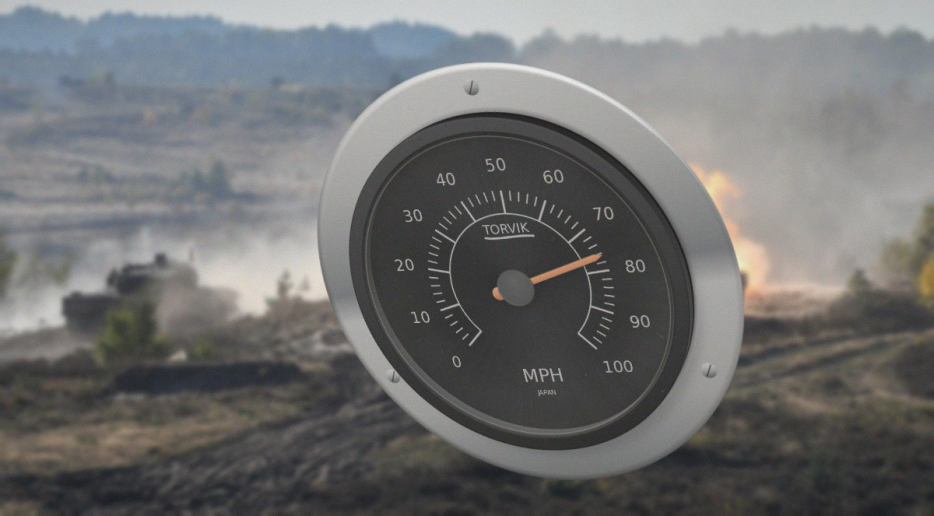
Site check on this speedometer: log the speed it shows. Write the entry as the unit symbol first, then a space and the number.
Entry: mph 76
